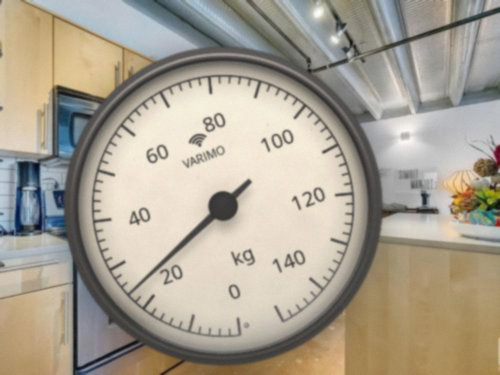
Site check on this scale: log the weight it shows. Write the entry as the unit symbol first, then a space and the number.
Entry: kg 24
